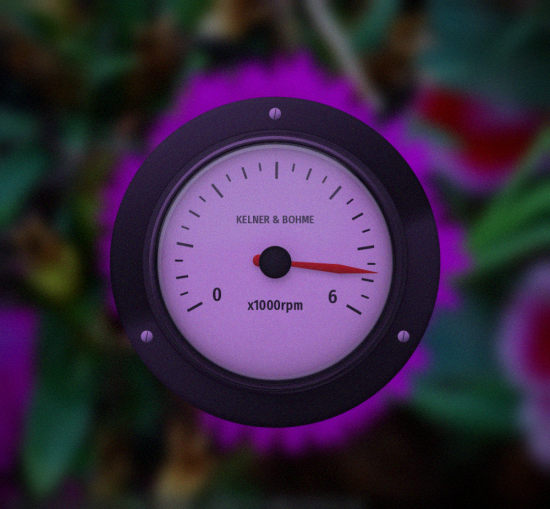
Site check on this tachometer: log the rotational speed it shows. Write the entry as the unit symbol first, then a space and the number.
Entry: rpm 5375
